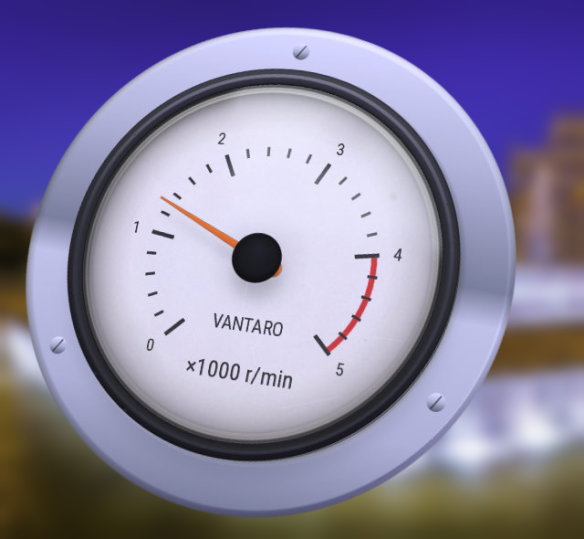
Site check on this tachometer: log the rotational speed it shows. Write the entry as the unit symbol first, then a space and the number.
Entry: rpm 1300
